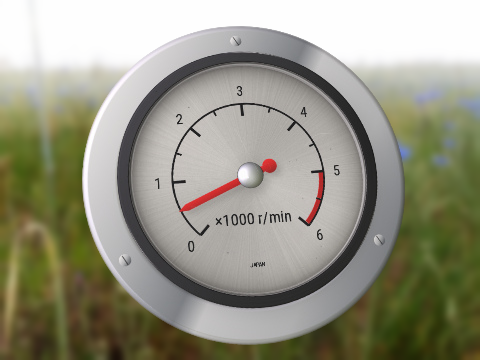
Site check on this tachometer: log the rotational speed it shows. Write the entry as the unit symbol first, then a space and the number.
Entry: rpm 500
